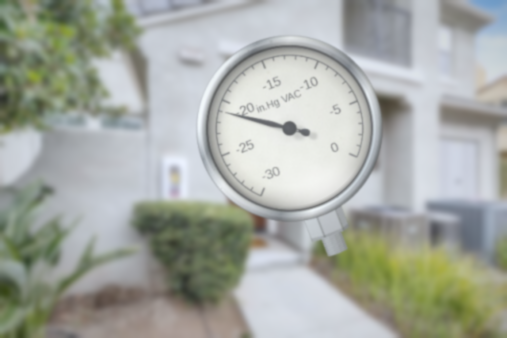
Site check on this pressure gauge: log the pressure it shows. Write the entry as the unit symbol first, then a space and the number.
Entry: inHg -21
